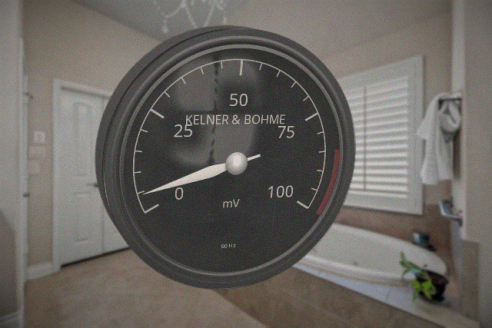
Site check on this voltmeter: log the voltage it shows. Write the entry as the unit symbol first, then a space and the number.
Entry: mV 5
